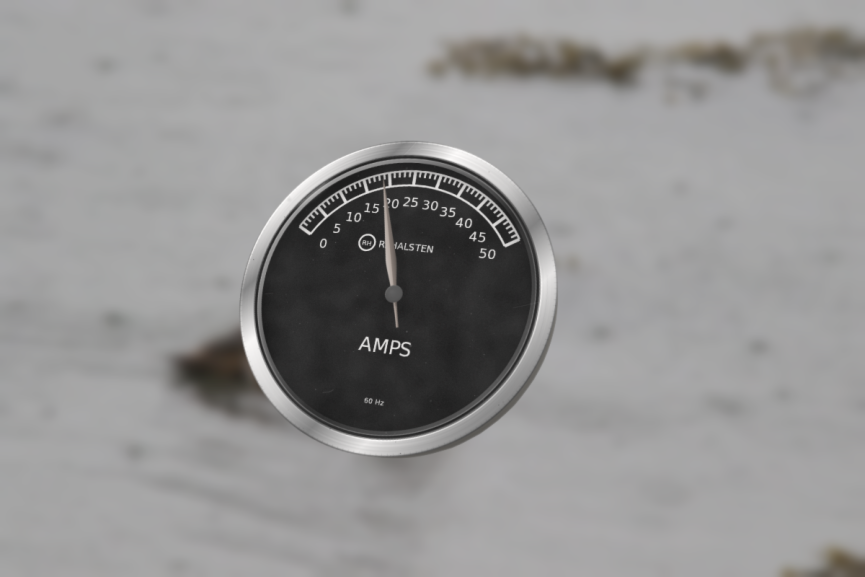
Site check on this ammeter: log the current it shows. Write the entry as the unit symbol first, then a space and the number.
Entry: A 19
